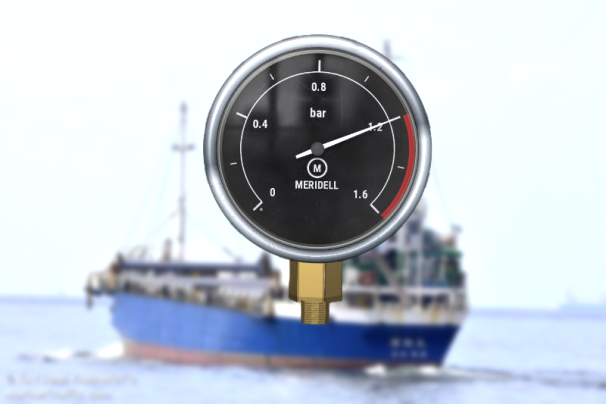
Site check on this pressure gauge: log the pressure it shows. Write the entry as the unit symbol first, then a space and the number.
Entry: bar 1.2
